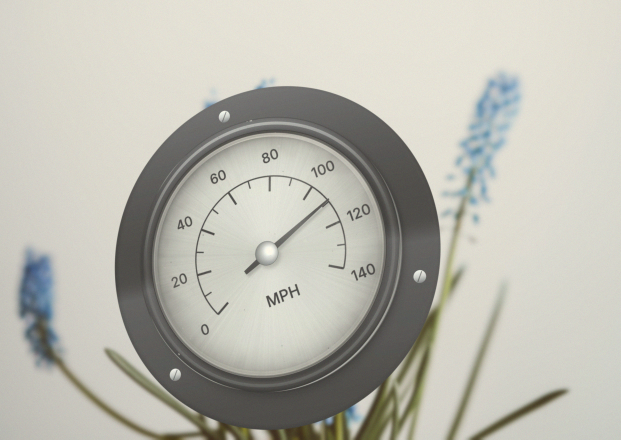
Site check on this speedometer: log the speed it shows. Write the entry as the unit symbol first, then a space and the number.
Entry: mph 110
